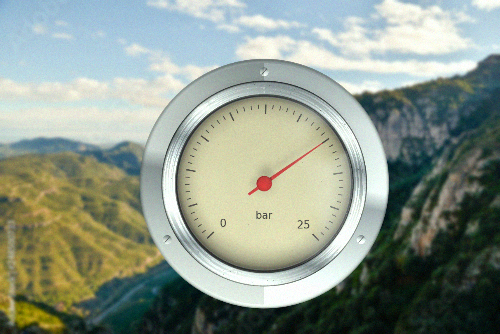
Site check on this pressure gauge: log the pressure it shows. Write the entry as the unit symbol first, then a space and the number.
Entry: bar 17.5
